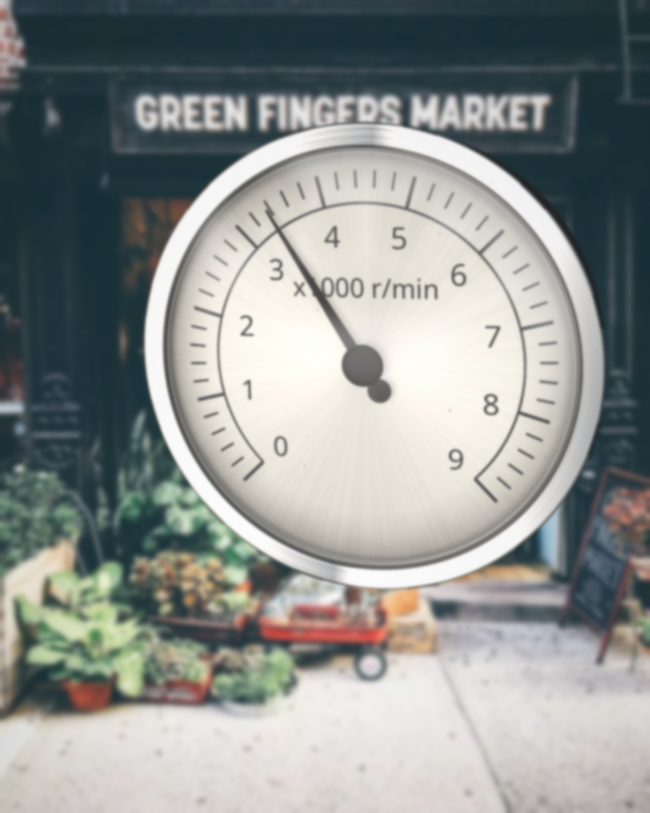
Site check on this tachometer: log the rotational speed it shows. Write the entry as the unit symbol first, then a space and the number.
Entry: rpm 3400
